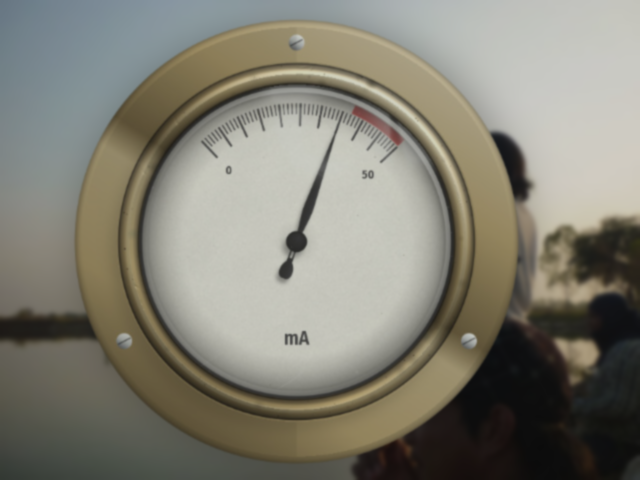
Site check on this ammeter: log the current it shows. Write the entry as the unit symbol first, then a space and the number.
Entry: mA 35
